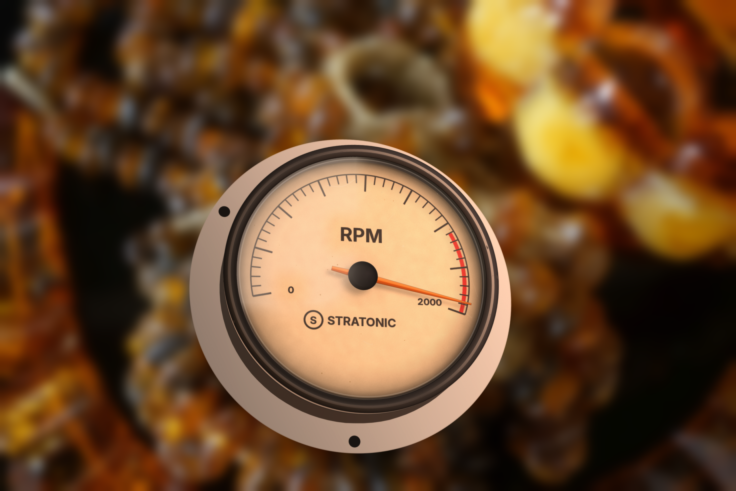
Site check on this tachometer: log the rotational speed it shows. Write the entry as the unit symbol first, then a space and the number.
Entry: rpm 1950
